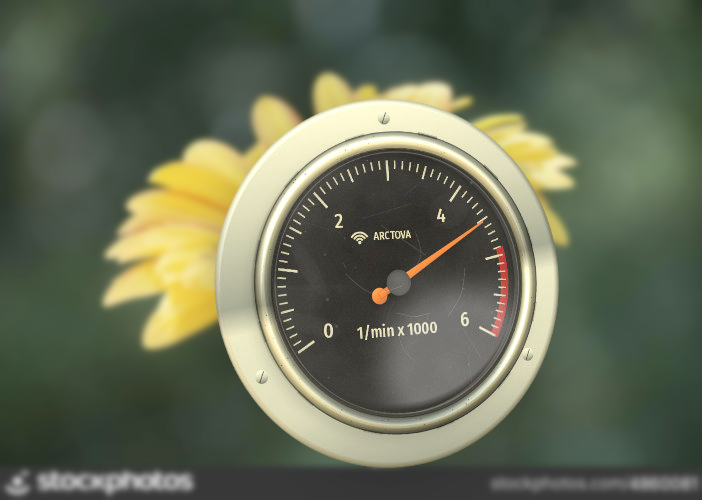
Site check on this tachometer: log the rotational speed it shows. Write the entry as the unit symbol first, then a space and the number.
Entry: rpm 4500
